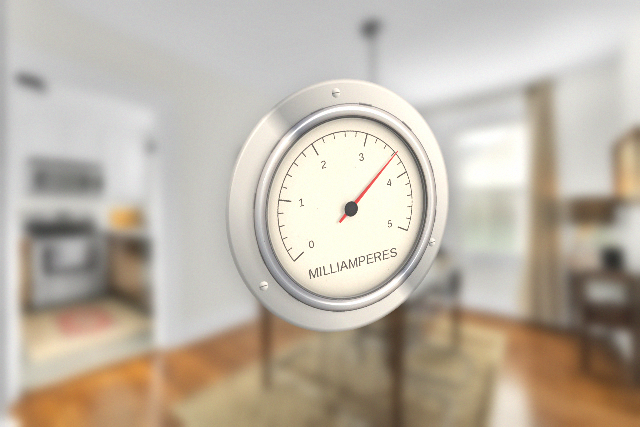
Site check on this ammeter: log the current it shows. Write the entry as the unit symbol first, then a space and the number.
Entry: mA 3.6
